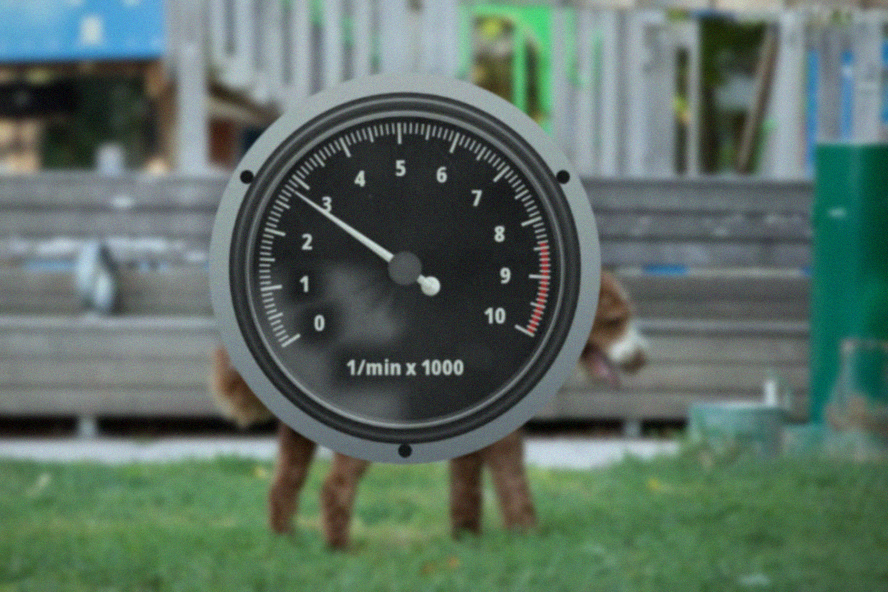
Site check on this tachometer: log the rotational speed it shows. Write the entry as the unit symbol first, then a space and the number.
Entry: rpm 2800
